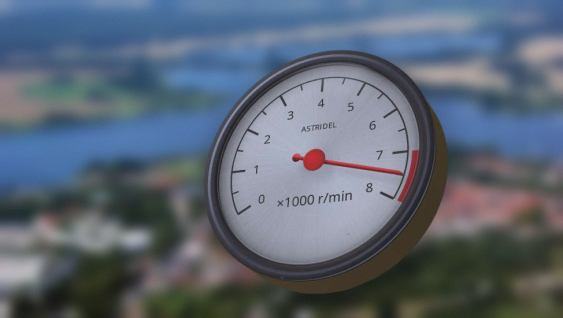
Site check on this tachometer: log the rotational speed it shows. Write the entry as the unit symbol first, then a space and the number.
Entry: rpm 7500
